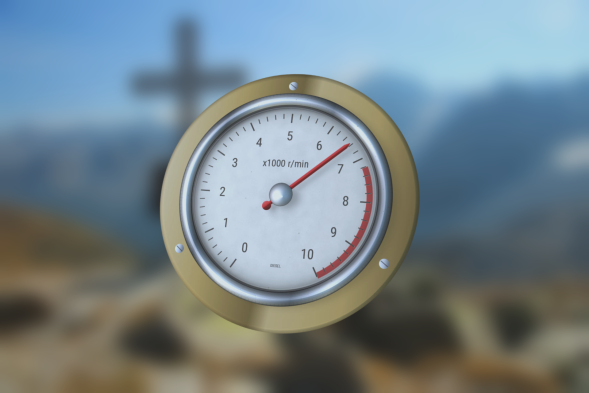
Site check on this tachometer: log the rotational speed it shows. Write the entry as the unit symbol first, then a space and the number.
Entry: rpm 6600
